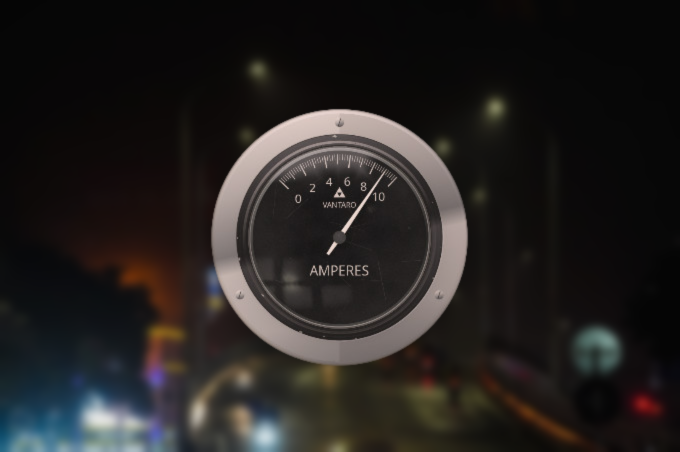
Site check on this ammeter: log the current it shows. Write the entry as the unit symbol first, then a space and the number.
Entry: A 9
